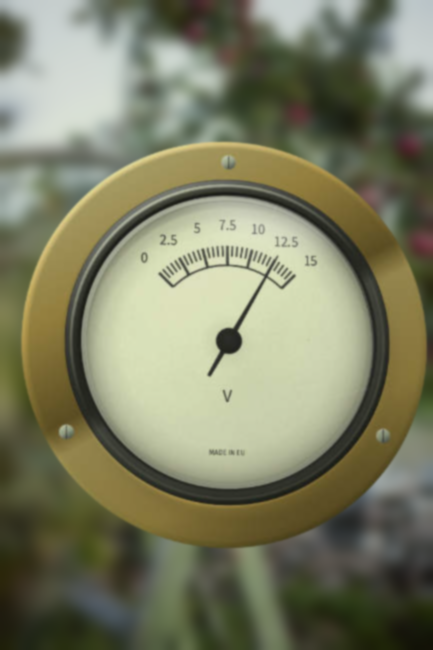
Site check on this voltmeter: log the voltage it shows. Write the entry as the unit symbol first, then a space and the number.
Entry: V 12.5
